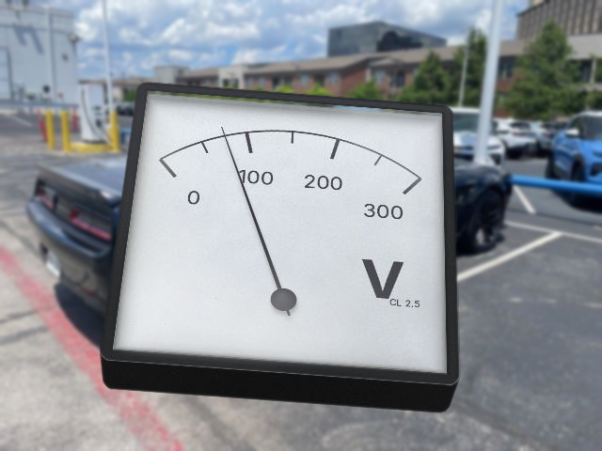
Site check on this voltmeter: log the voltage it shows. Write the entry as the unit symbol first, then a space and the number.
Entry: V 75
